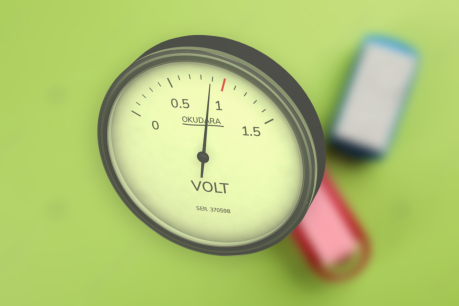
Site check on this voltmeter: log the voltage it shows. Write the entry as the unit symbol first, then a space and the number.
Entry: V 0.9
